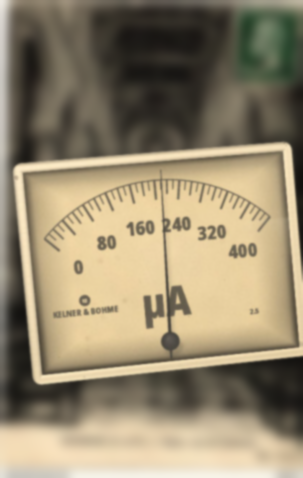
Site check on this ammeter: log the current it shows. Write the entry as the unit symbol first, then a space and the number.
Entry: µA 210
